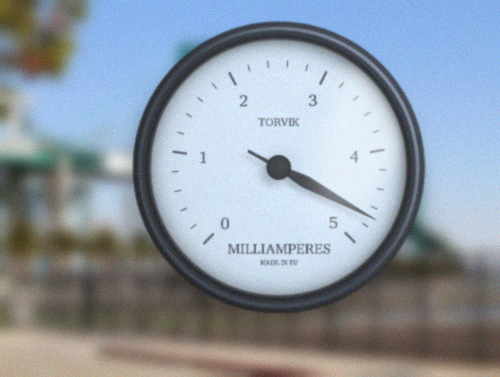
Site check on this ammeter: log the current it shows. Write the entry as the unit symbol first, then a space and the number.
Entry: mA 4.7
